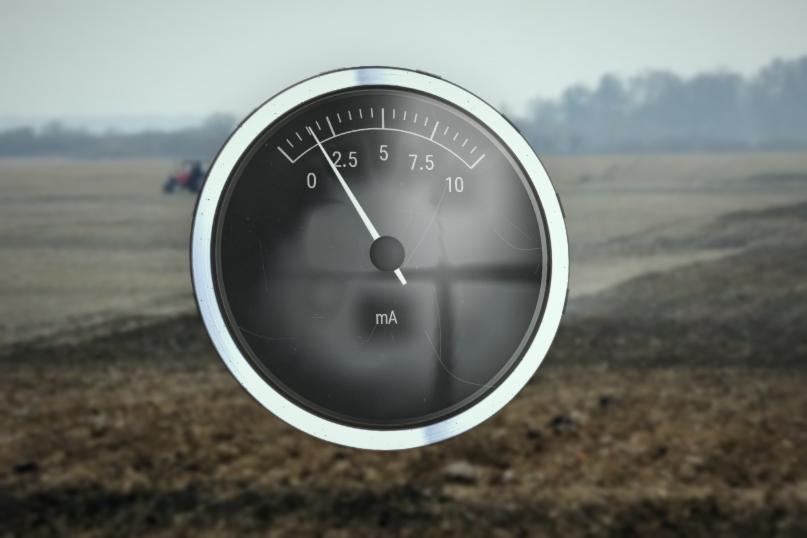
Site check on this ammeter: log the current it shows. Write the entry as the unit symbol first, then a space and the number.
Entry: mA 1.5
